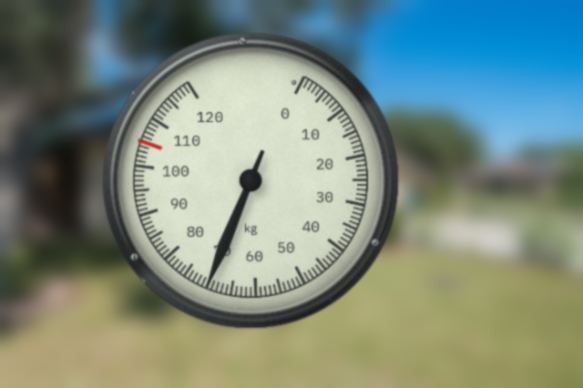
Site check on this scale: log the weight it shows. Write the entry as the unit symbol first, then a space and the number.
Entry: kg 70
